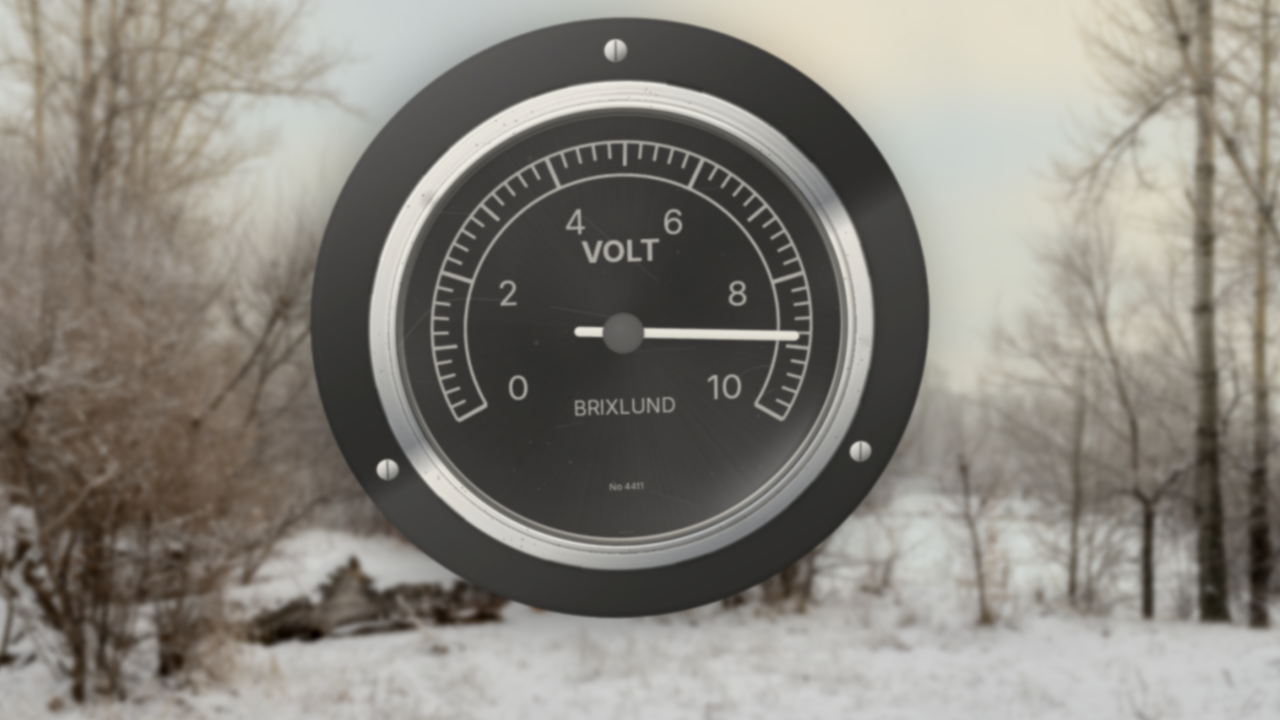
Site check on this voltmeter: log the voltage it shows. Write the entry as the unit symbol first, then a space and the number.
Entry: V 8.8
